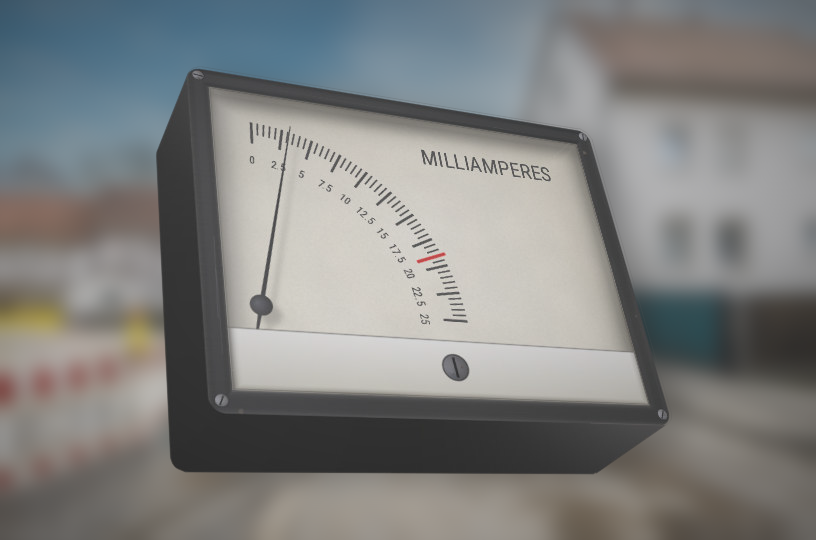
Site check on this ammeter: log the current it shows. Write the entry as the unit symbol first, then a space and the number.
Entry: mA 3
